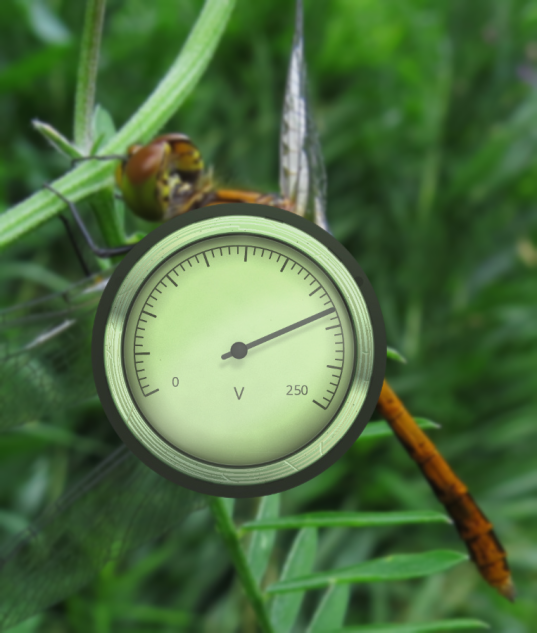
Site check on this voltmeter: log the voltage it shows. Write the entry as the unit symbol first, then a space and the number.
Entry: V 190
